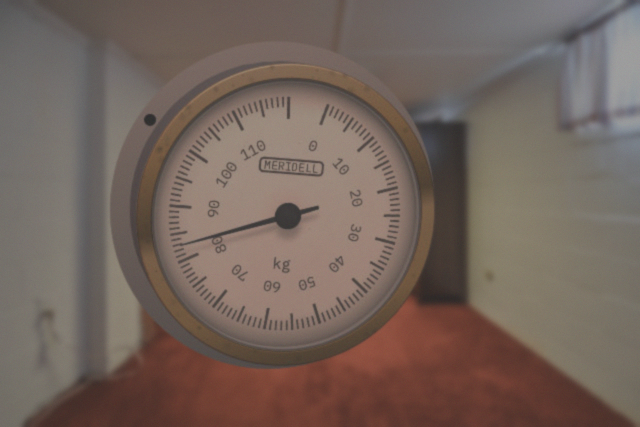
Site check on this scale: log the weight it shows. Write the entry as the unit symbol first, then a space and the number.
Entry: kg 83
